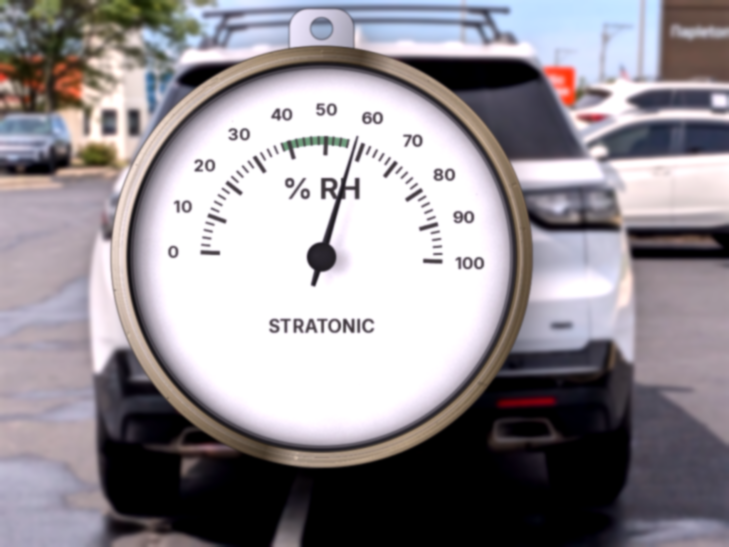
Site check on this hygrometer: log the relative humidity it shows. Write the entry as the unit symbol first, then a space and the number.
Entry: % 58
